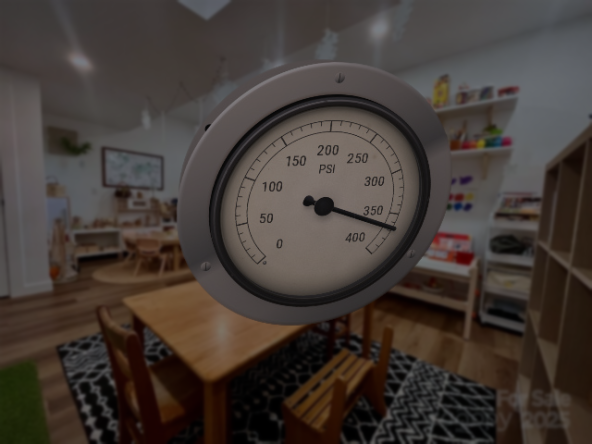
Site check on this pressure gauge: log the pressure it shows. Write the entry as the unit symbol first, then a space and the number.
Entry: psi 365
